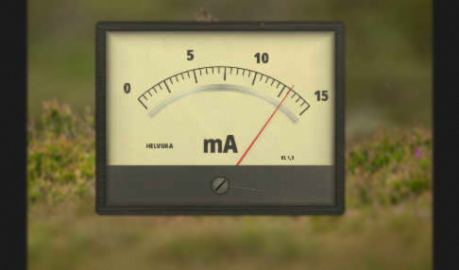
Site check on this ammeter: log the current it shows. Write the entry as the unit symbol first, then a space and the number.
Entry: mA 13
